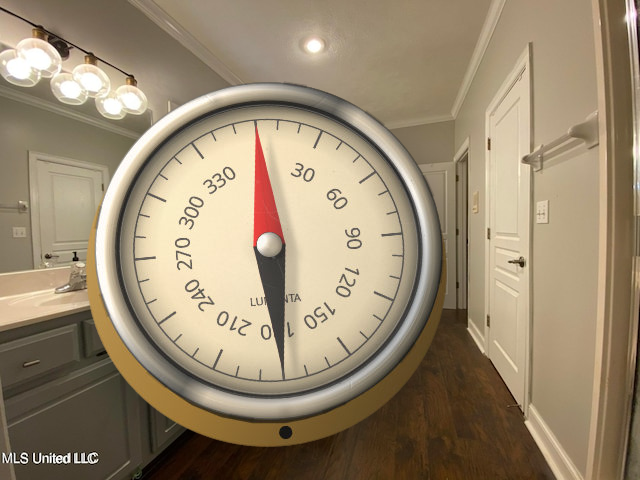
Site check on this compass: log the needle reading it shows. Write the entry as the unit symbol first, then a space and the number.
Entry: ° 0
